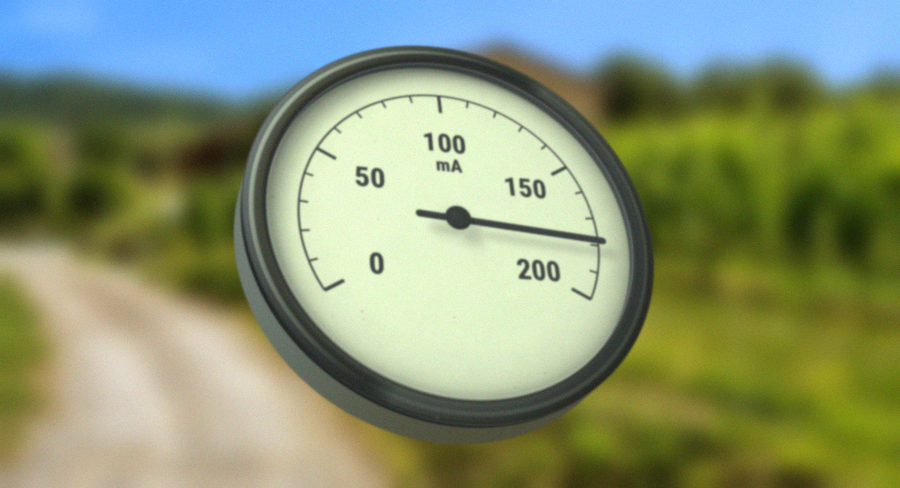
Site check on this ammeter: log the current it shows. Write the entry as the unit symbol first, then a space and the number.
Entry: mA 180
